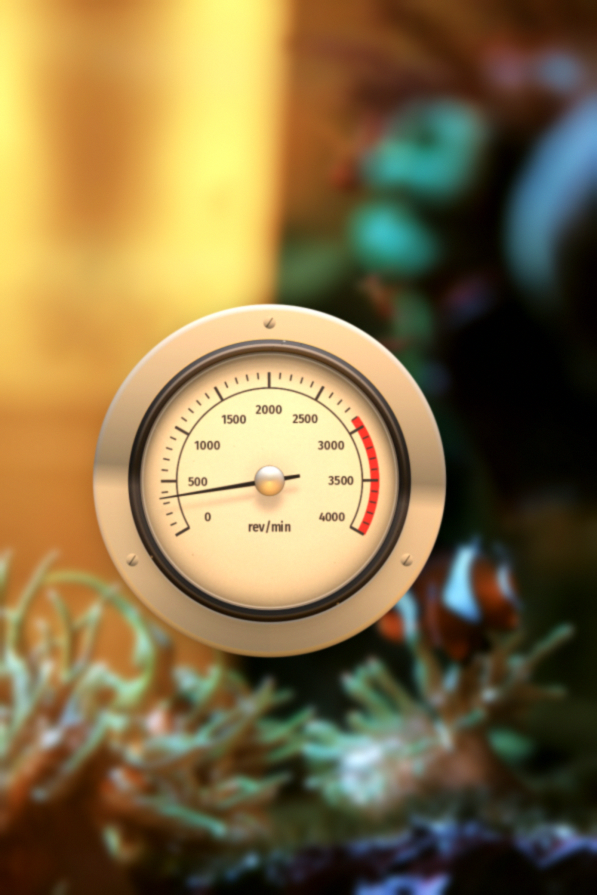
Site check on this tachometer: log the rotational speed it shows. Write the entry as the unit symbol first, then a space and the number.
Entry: rpm 350
